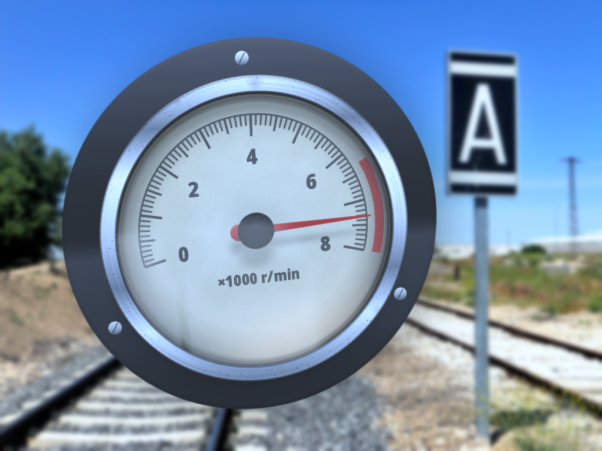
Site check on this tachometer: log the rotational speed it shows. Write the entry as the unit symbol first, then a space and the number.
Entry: rpm 7300
